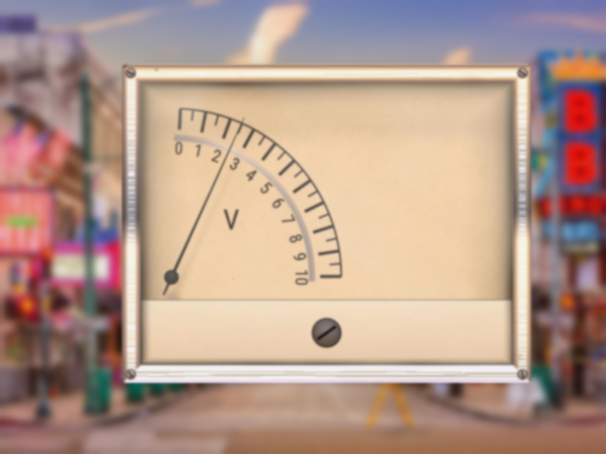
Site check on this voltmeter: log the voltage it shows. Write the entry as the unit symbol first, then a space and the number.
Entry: V 2.5
